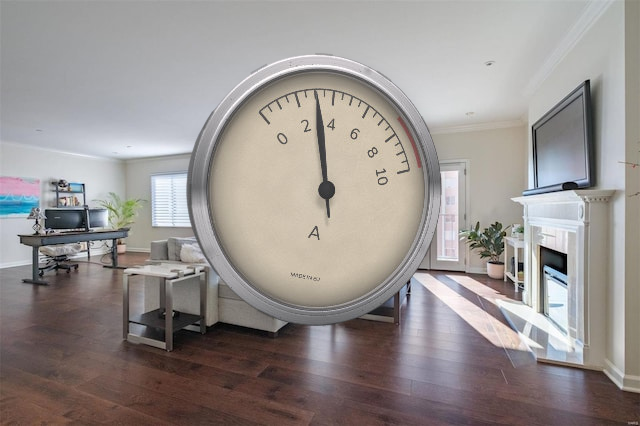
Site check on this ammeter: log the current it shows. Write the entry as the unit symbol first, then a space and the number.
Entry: A 3
